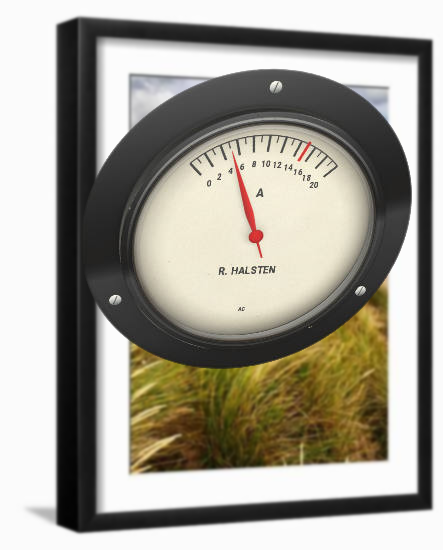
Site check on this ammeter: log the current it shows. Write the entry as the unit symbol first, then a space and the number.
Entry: A 5
